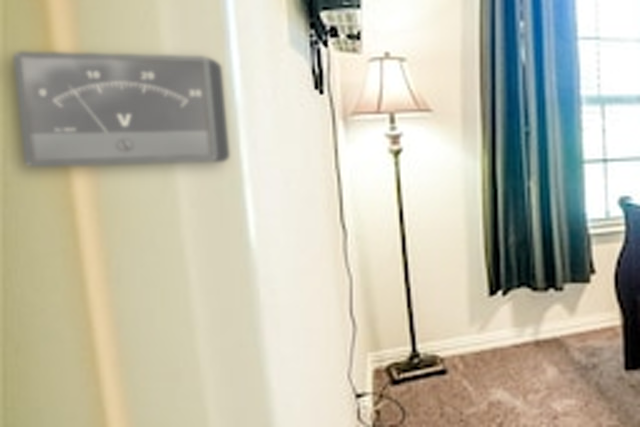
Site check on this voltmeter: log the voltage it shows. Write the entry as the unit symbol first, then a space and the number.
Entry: V 5
